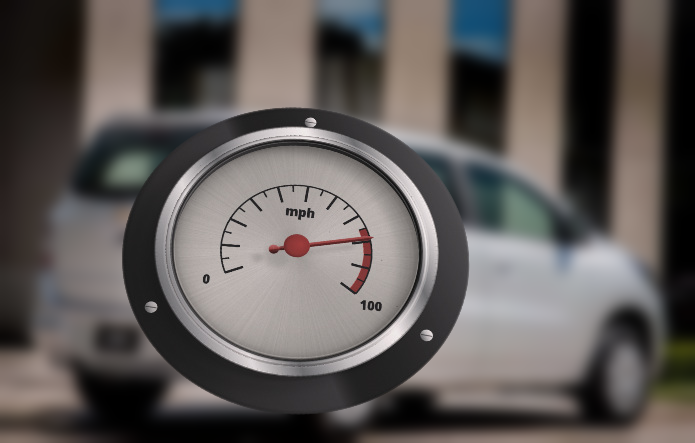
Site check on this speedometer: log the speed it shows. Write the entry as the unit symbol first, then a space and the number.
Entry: mph 80
